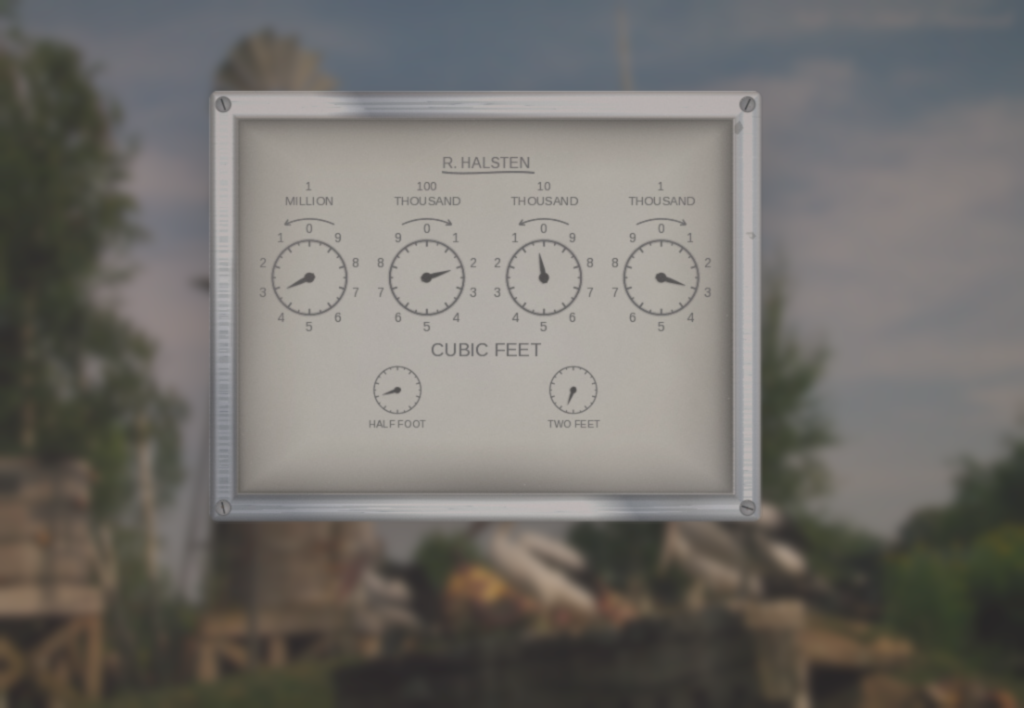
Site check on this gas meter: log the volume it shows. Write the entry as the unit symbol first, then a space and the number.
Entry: ft³ 320300
